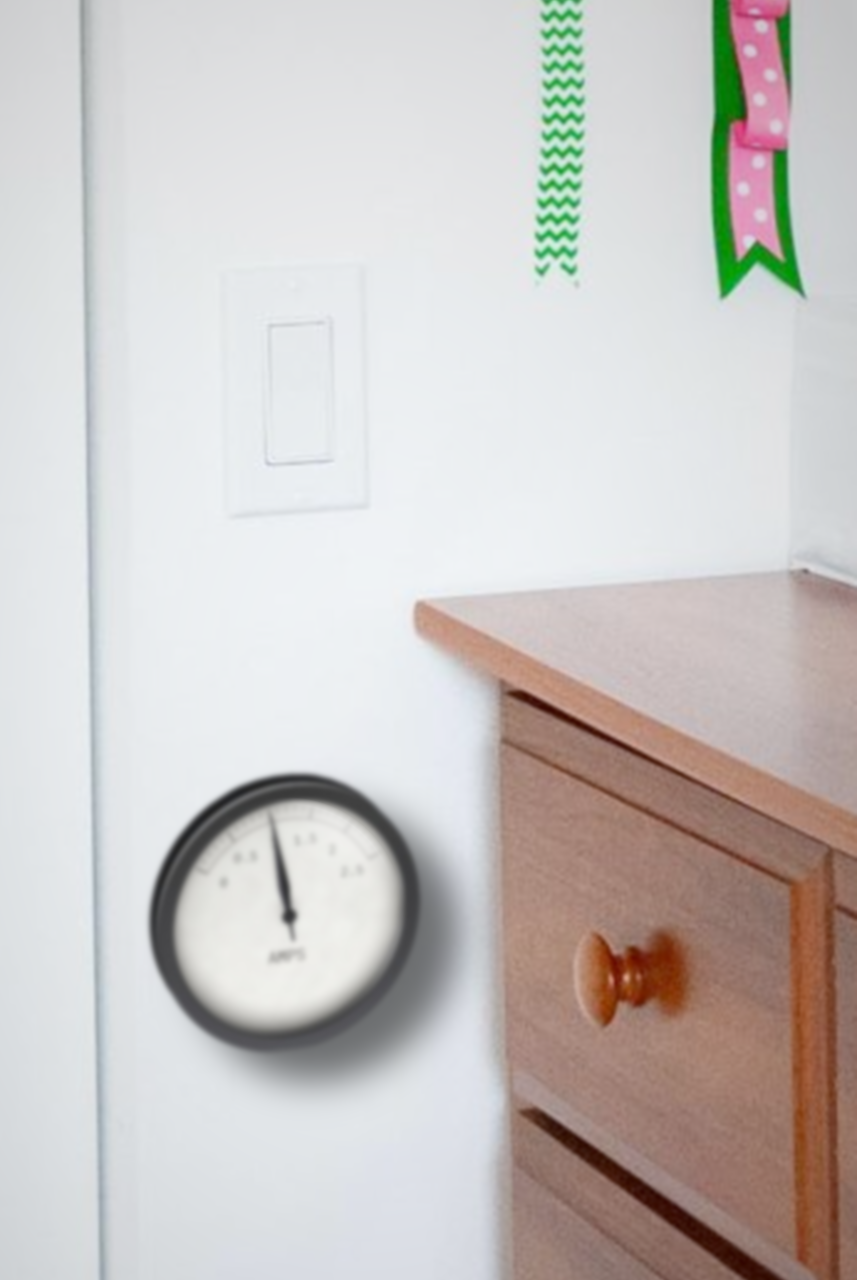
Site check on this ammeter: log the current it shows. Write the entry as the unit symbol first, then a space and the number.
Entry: A 1
